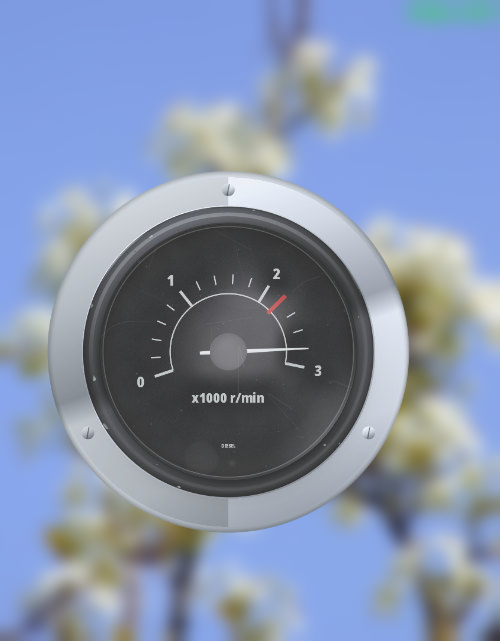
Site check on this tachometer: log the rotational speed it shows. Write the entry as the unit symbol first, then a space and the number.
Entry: rpm 2800
